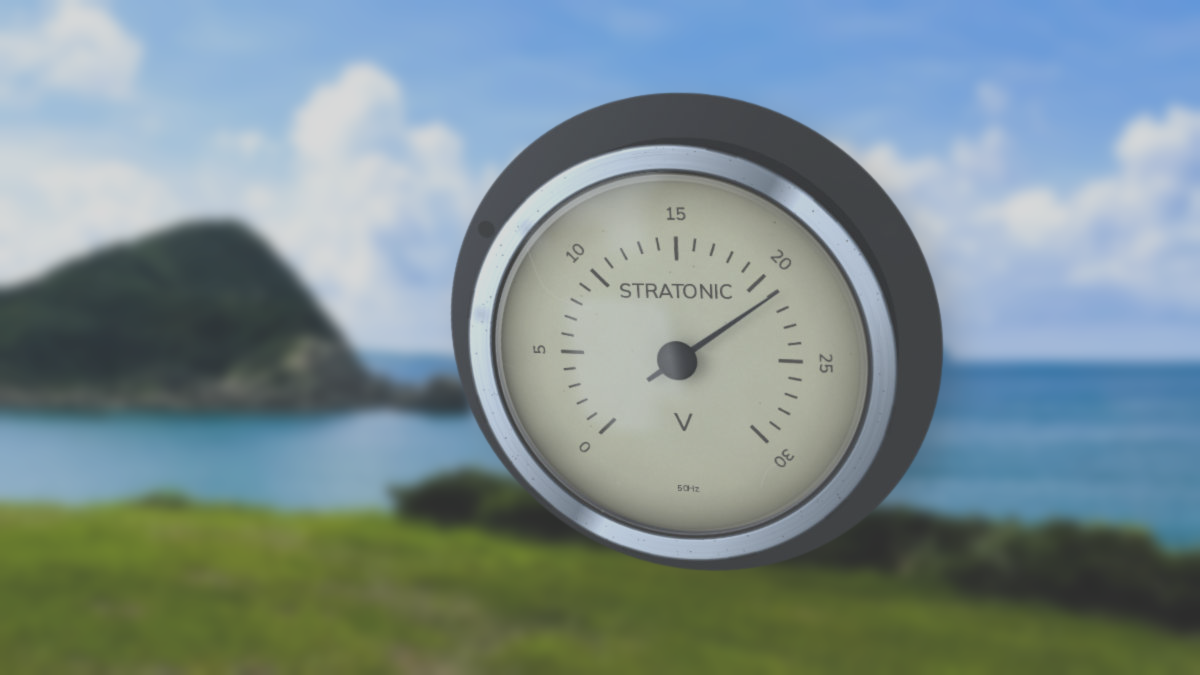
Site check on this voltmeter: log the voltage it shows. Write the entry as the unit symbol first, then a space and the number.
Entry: V 21
